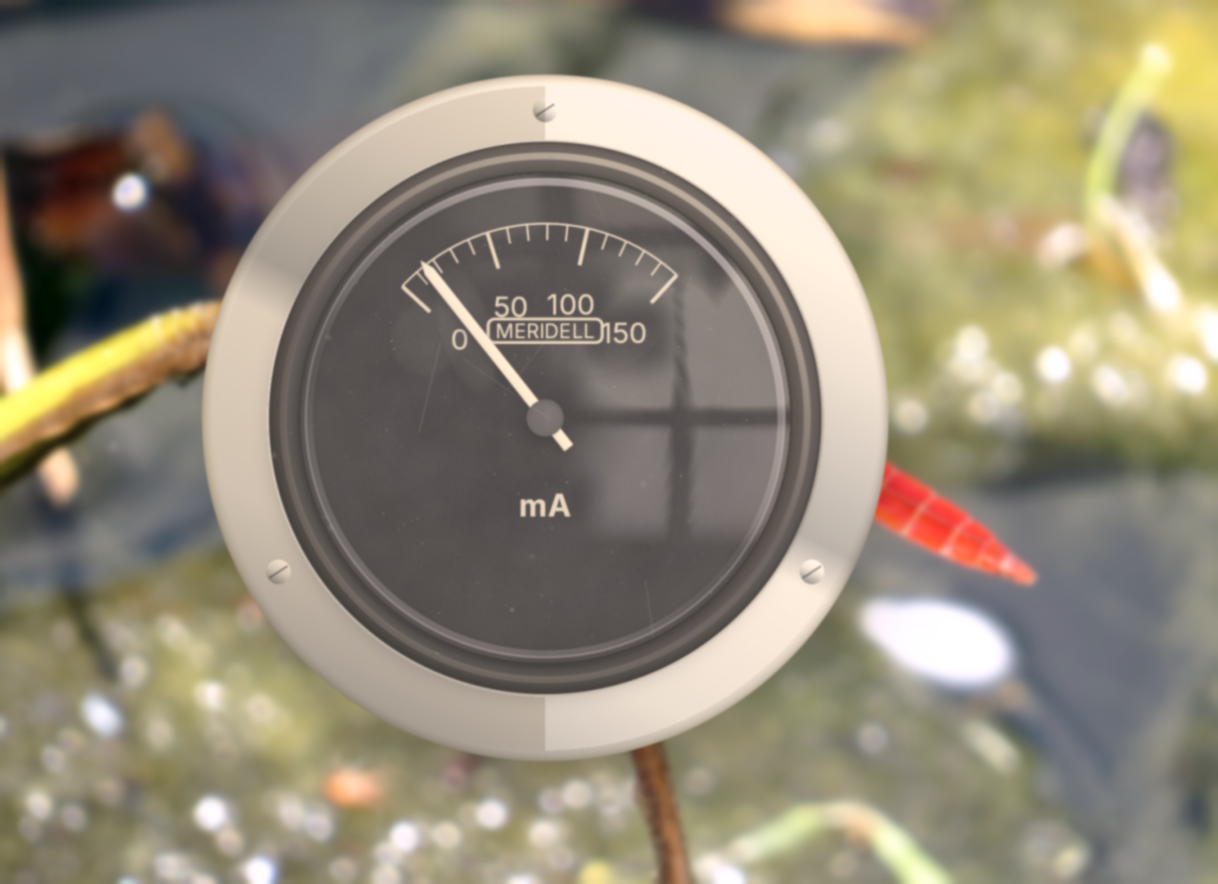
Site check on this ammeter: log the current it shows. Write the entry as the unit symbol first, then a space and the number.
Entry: mA 15
